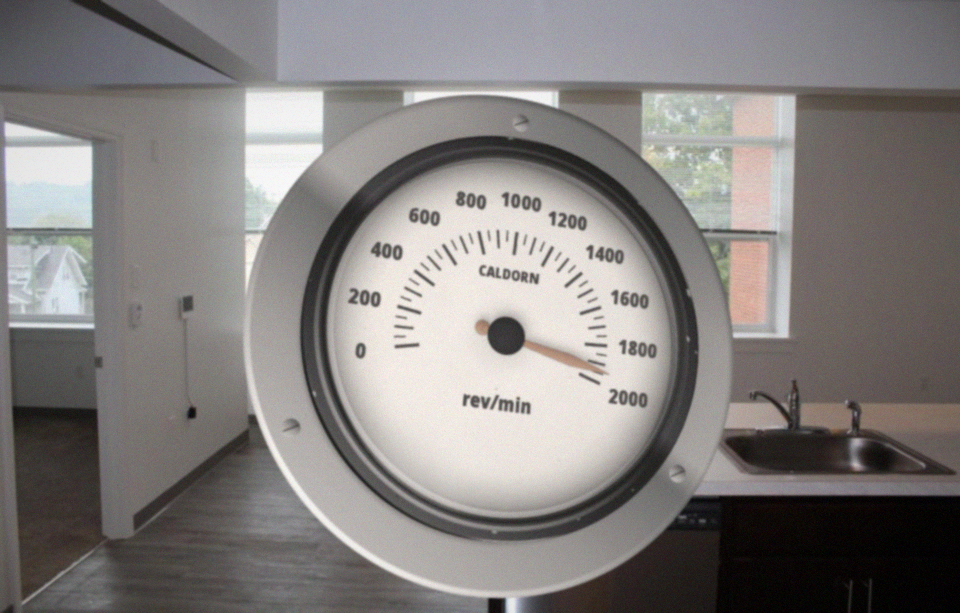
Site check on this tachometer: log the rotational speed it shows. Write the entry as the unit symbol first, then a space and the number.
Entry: rpm 1950
